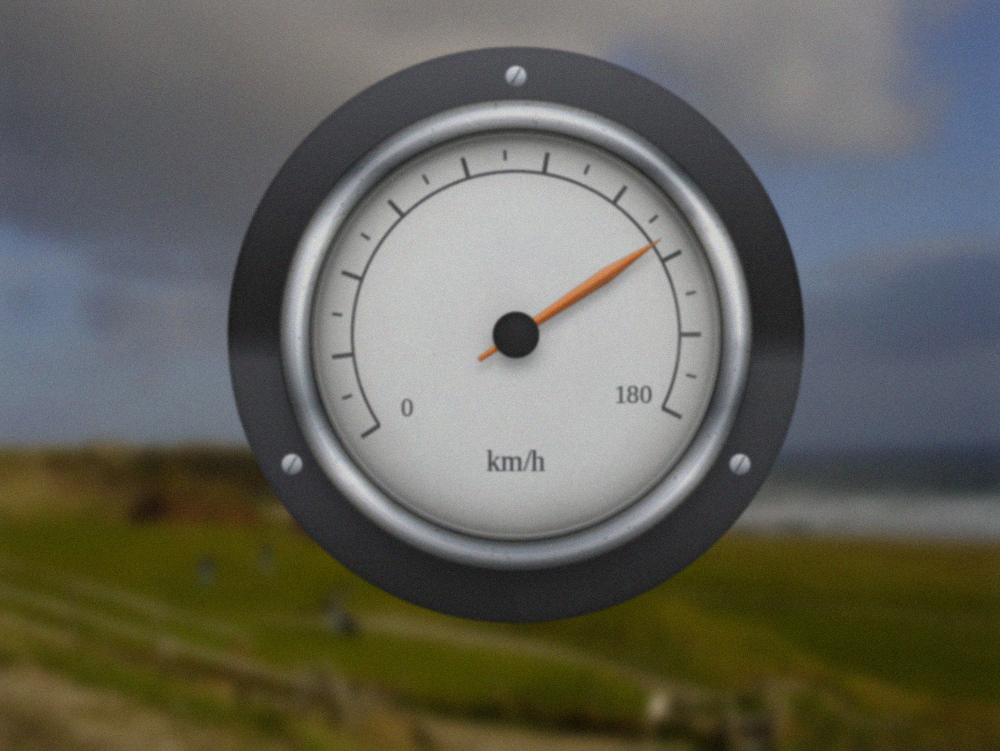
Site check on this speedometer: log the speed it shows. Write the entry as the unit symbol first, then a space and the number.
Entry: km/h 135
